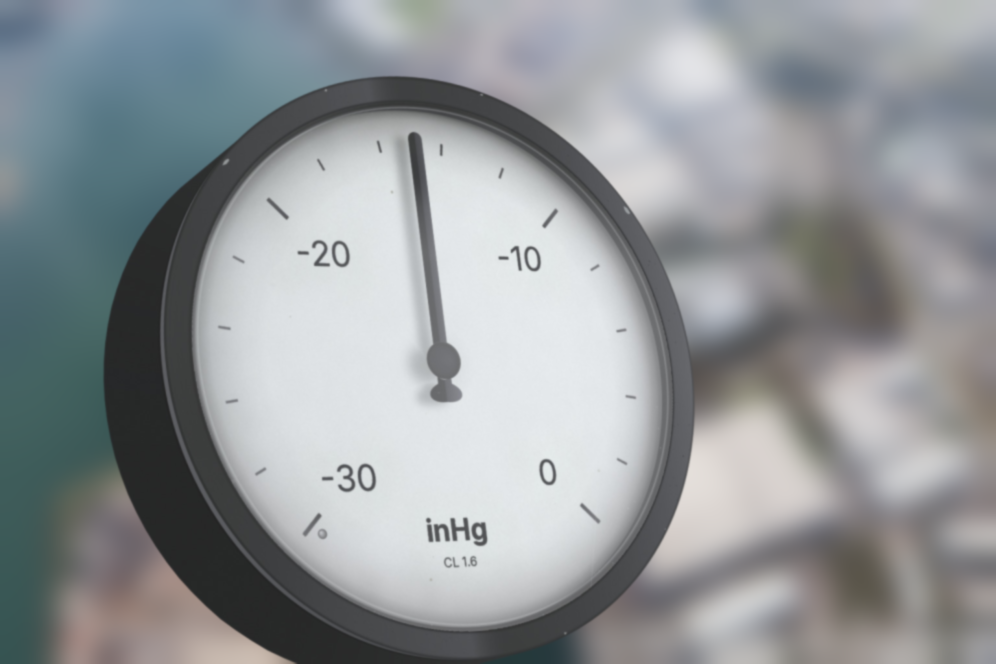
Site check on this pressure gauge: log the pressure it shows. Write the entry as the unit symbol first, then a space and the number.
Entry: inHg -15
